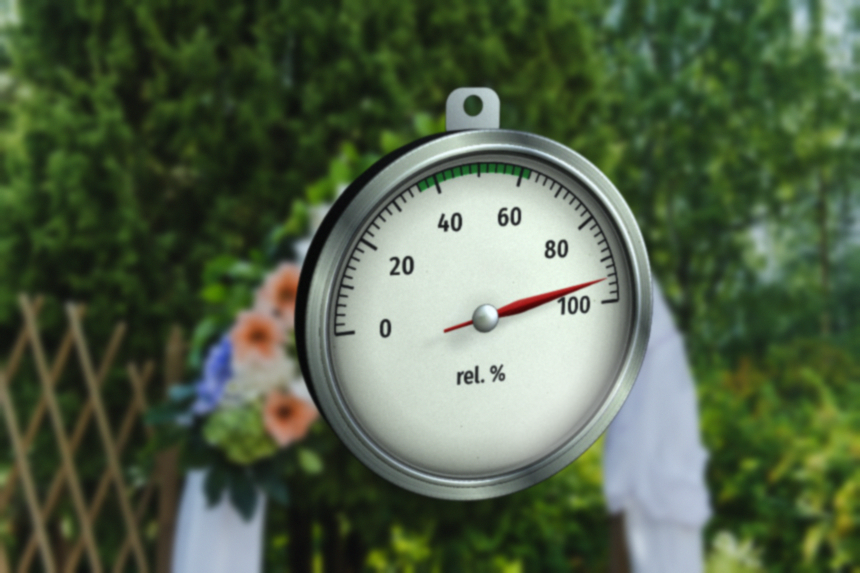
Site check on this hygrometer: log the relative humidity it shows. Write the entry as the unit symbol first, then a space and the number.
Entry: % 94
